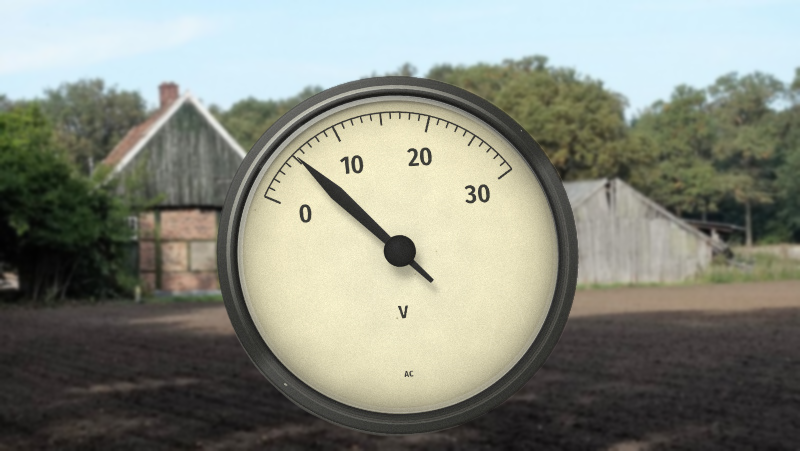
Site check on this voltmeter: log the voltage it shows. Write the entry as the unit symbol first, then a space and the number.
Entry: V 5
